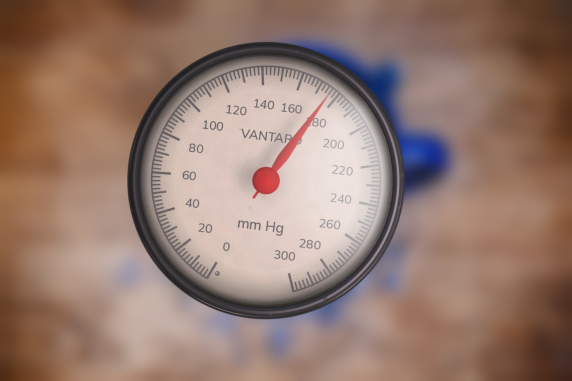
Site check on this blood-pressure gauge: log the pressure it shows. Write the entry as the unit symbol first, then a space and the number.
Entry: mmHg 176
